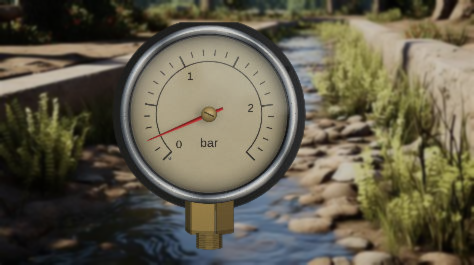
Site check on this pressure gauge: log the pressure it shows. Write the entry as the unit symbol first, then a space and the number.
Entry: bar 0.2
